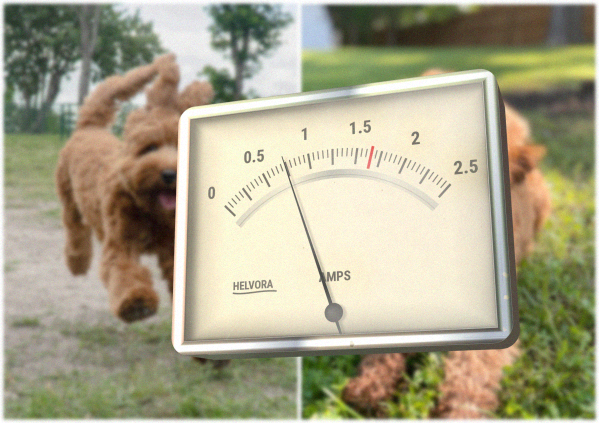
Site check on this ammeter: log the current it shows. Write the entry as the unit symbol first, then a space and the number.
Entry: A 0.75
